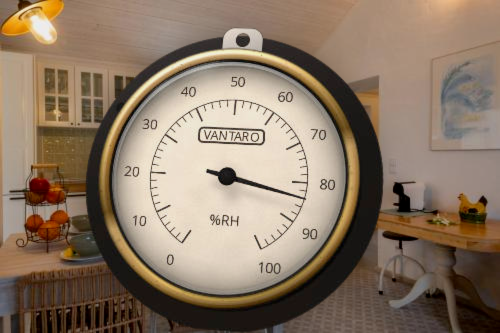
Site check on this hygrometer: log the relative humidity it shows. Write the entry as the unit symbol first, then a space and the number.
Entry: % 84
